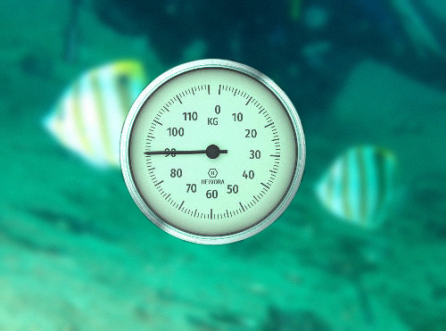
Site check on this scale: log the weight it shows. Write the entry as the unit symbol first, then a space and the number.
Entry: kg 90
